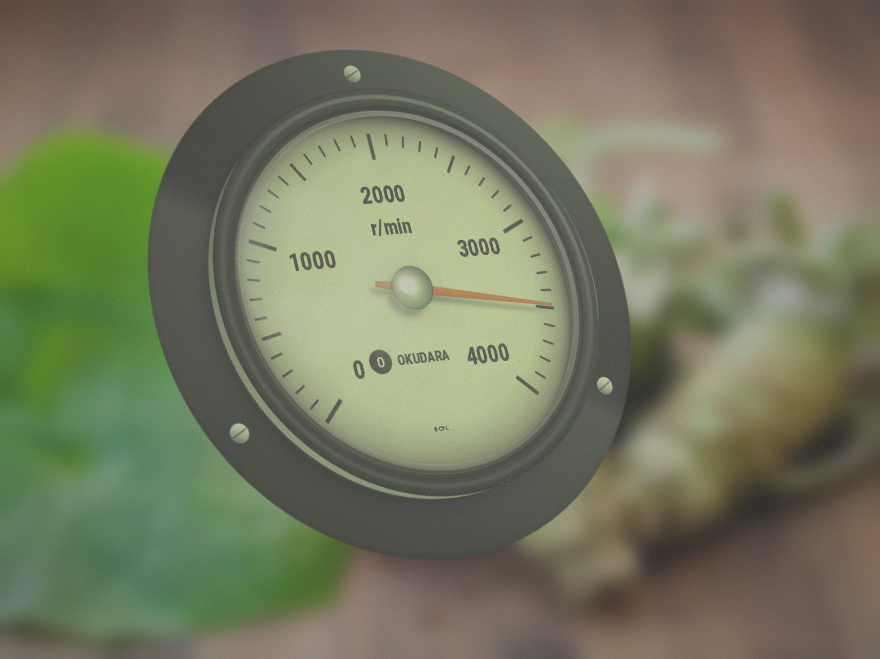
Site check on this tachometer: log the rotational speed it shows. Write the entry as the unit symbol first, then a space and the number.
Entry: rpm 3500
